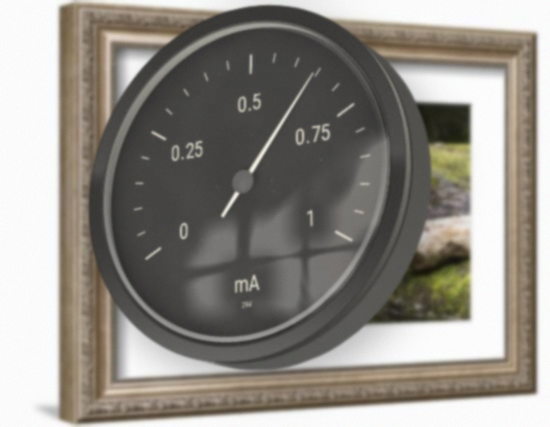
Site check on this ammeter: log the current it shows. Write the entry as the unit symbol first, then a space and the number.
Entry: mA 0.65
